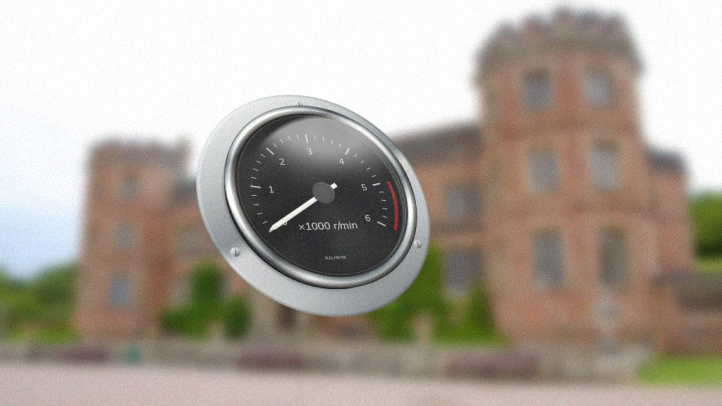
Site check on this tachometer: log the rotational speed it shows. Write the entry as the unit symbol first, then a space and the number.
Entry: rpm 0
